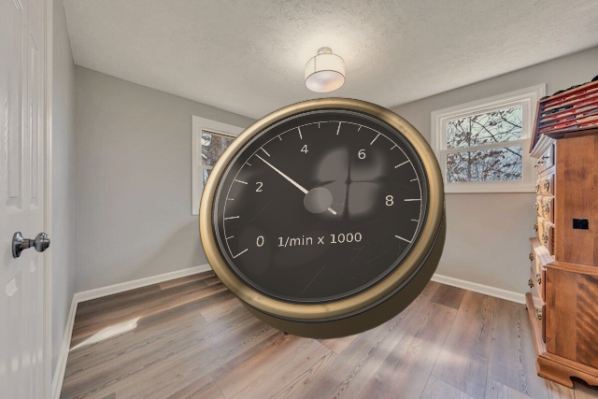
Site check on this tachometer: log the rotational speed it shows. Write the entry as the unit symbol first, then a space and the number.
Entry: rpm 2750
